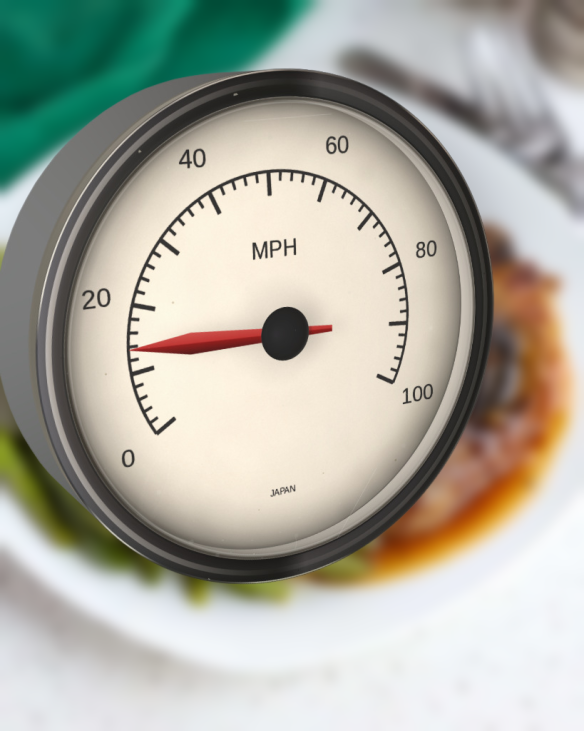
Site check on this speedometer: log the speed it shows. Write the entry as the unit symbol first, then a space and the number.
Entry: mph 14
